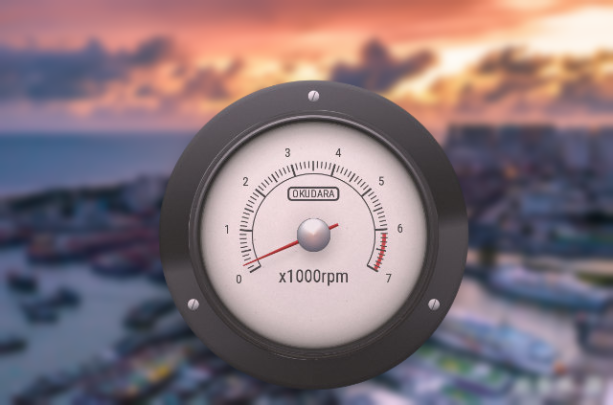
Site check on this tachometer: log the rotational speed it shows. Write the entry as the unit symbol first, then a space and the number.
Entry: rpm 200
